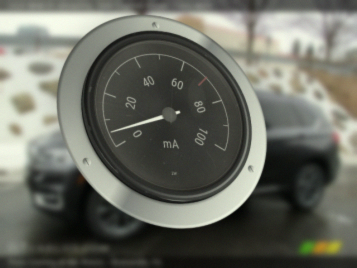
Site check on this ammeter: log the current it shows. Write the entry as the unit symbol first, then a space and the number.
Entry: mA 5
